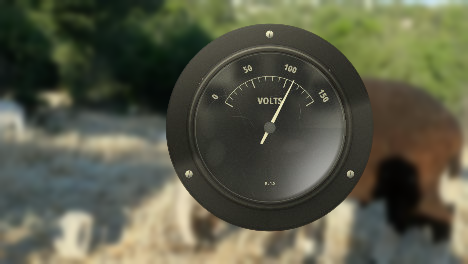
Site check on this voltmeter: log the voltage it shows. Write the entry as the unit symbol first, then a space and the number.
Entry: V 110
